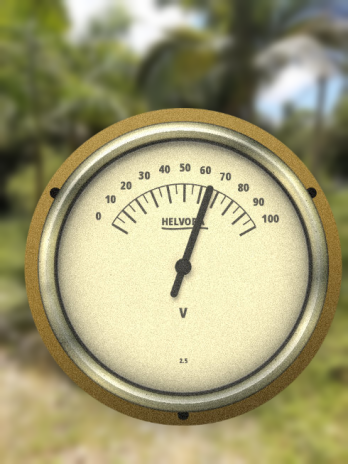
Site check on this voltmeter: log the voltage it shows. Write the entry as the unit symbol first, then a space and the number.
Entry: V 65
